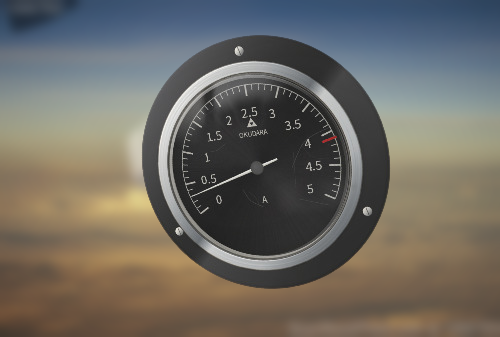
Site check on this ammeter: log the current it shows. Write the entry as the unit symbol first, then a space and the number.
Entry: A 0.3
